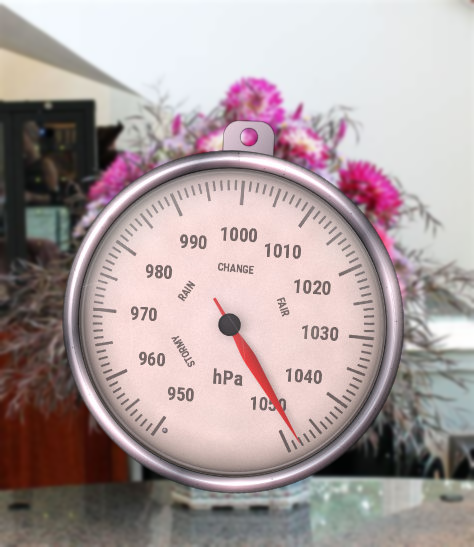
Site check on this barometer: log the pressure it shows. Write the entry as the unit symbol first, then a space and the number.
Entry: hPa 1048
